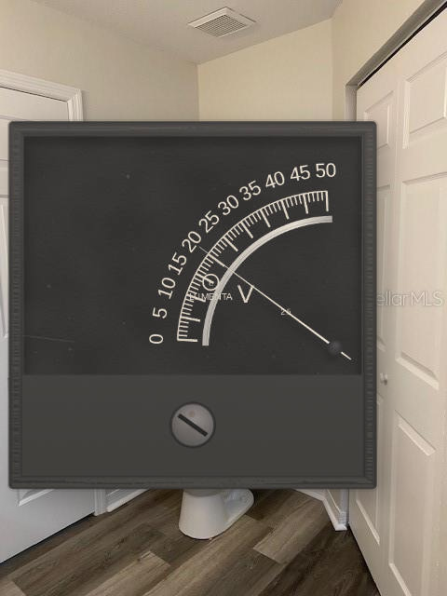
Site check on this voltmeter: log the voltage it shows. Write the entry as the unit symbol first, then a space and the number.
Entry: V 20
